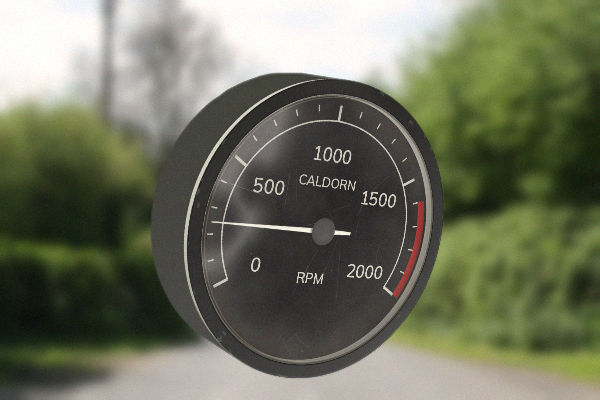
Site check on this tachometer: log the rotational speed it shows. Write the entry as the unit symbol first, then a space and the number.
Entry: rpm 250
